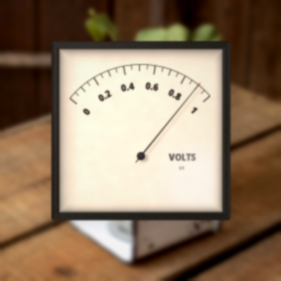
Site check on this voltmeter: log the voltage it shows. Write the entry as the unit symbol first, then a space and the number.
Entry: V 0.9
